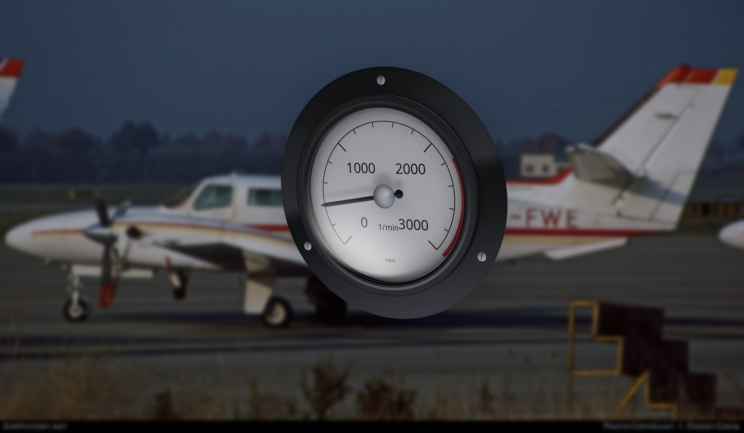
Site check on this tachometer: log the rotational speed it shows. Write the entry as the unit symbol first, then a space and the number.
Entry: rpm 400
